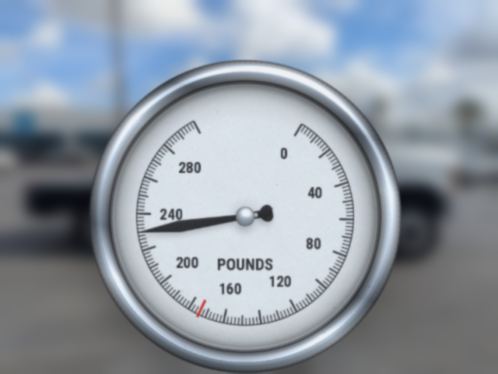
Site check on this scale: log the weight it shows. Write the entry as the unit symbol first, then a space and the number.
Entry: lb 230
